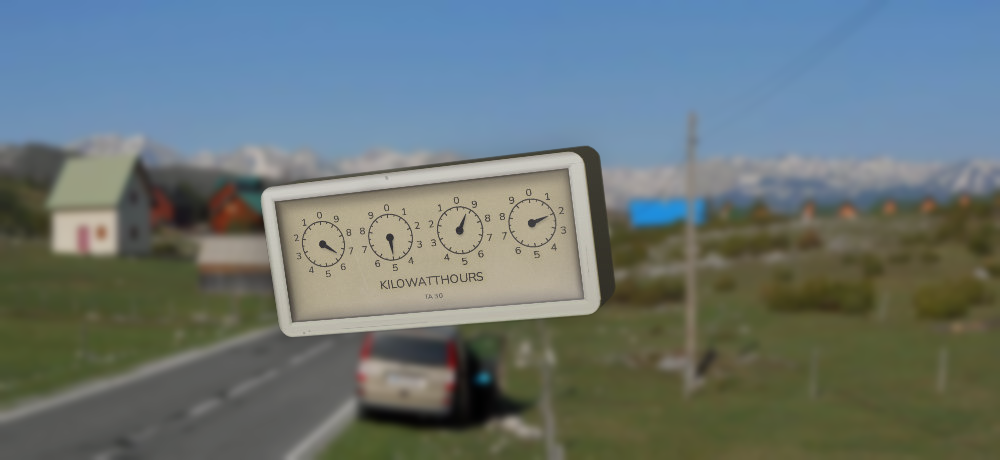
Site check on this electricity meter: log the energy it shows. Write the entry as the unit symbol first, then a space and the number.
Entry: kWh 6492
